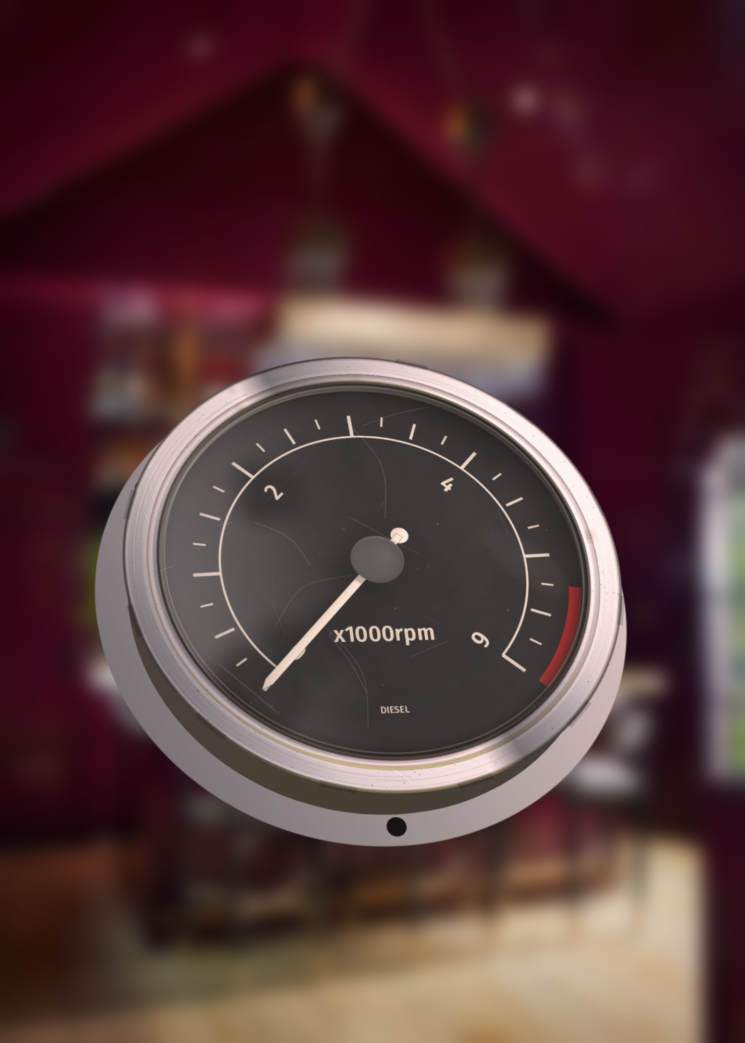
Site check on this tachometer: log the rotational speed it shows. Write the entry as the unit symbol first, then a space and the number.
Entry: rpm 0
